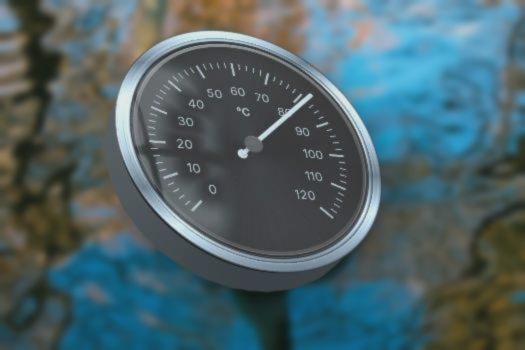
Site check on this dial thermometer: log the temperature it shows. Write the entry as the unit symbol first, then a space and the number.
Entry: °C 82
